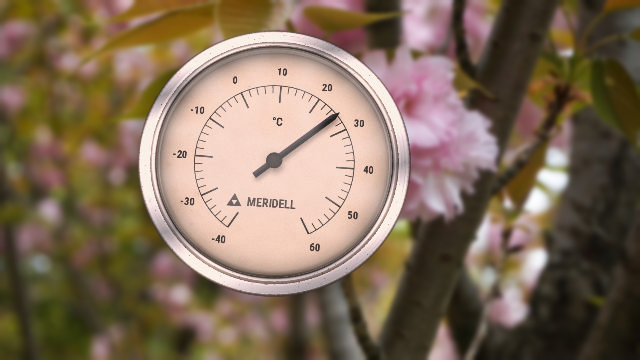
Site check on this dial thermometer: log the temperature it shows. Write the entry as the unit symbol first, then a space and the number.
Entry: °C 26
